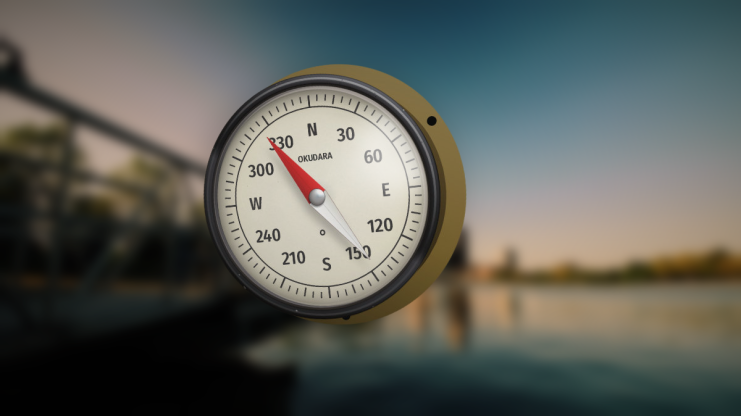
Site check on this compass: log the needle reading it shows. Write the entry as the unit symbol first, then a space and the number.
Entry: ° 325
